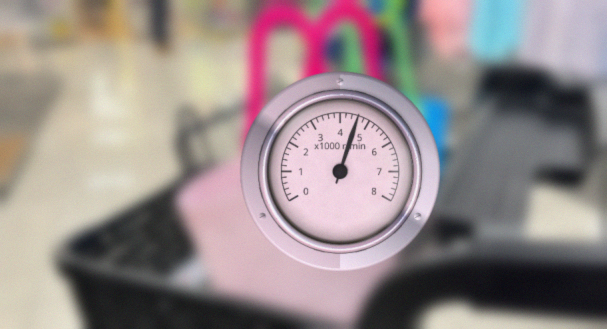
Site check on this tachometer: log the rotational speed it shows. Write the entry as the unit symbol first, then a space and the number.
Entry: rpm 4600
